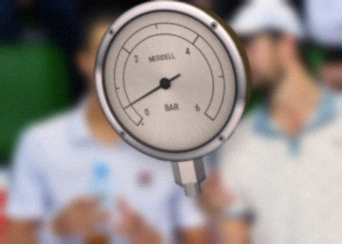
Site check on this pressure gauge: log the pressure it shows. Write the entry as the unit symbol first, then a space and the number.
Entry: bar 0.5
